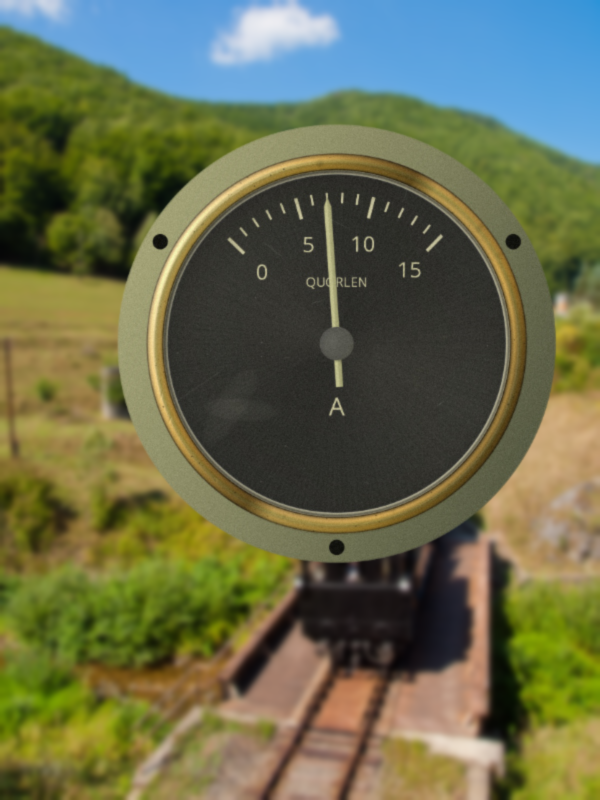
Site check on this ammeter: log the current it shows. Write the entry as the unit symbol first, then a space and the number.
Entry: A 7
